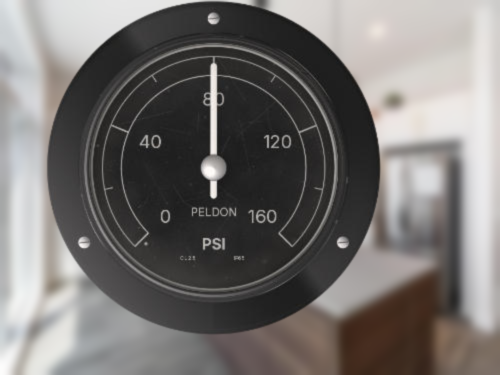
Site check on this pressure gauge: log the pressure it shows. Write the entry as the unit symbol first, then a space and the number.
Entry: psi 80
